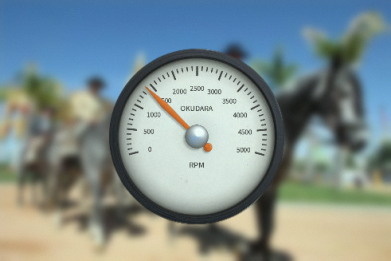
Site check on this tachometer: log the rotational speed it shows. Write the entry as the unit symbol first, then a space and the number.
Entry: rpm 1400
